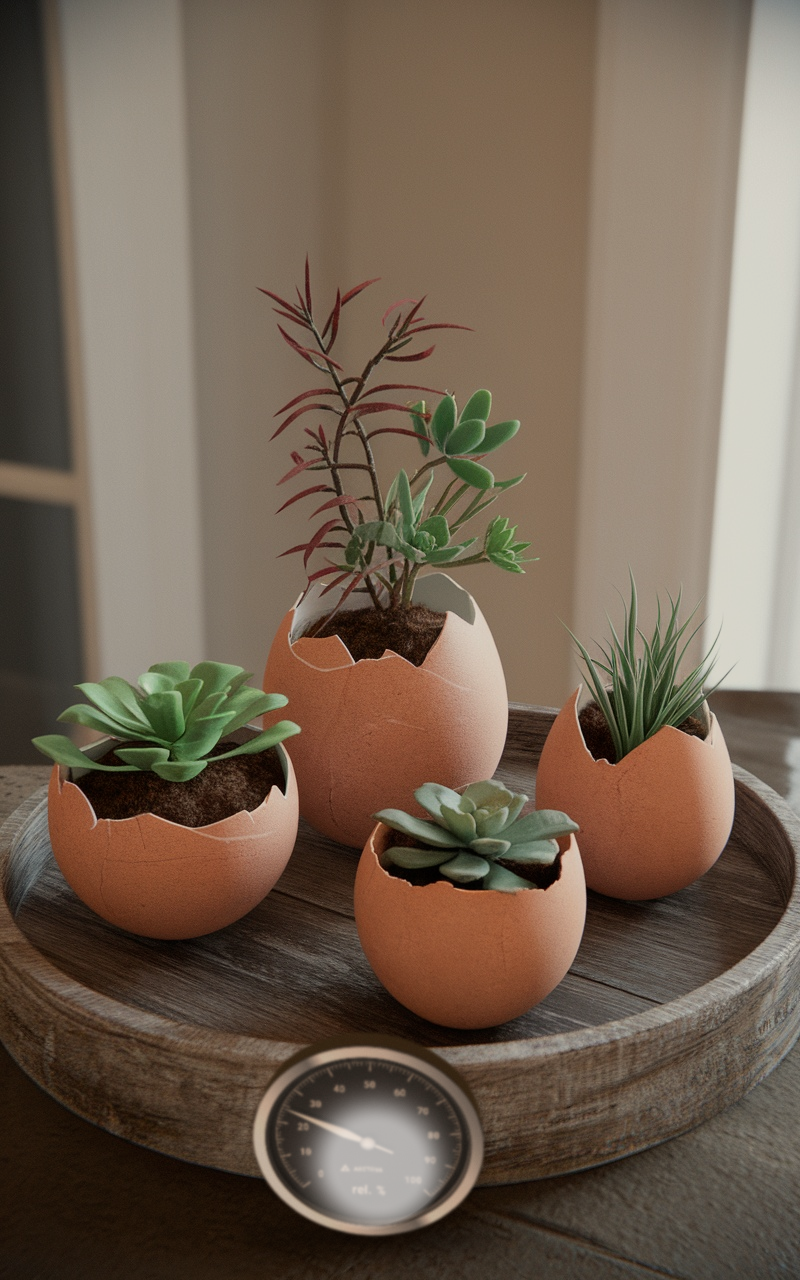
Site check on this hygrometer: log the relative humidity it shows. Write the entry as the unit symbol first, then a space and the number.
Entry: % 25
